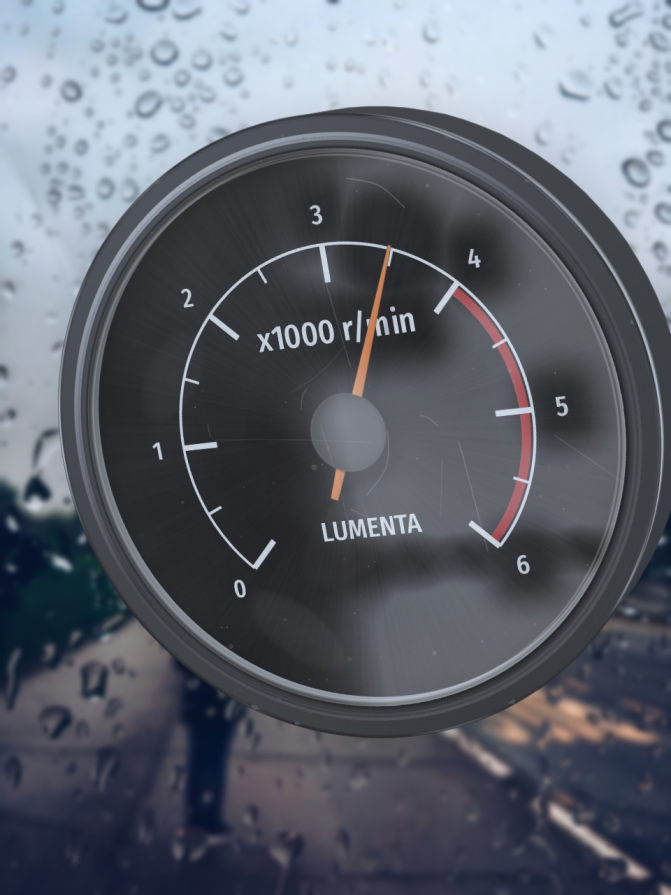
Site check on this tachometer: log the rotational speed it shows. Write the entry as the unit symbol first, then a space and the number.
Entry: rpm 3500
